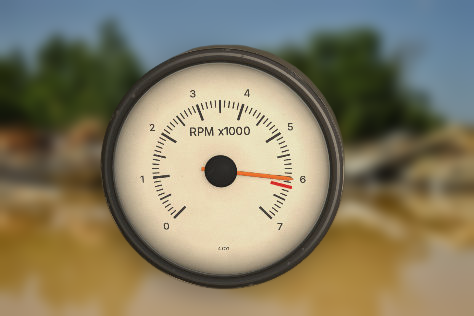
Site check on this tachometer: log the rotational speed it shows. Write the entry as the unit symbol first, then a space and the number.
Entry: rpm 6000
